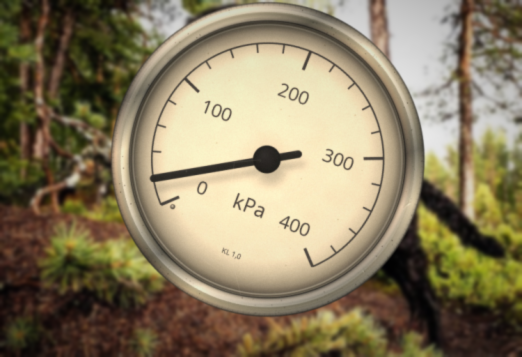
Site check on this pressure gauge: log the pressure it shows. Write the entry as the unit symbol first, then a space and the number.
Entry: kPa 20
